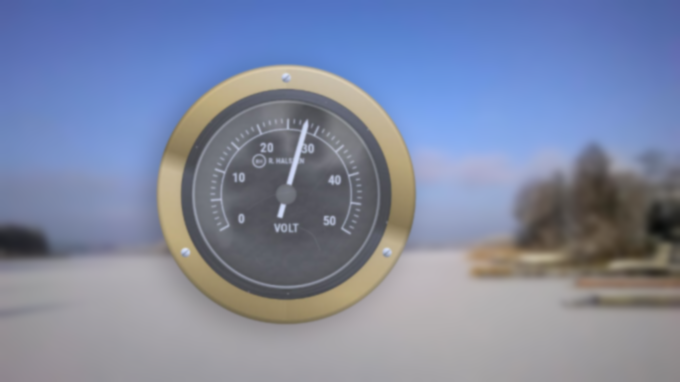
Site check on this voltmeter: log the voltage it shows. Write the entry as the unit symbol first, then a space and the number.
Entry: V 28
